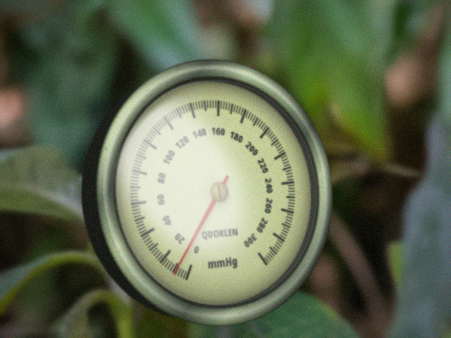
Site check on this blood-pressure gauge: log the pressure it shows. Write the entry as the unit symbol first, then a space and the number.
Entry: mmHg 10
